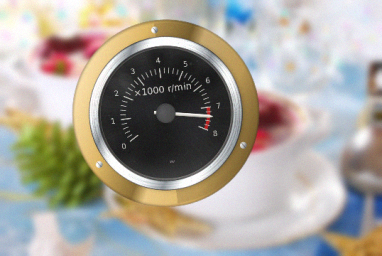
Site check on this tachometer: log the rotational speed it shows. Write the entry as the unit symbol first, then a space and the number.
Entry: rpm 7400
